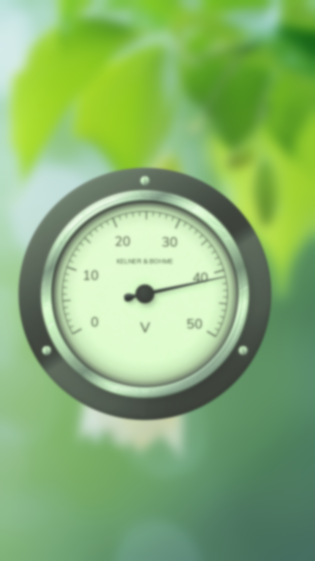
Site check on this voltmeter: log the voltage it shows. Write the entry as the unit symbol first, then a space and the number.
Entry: V 41
